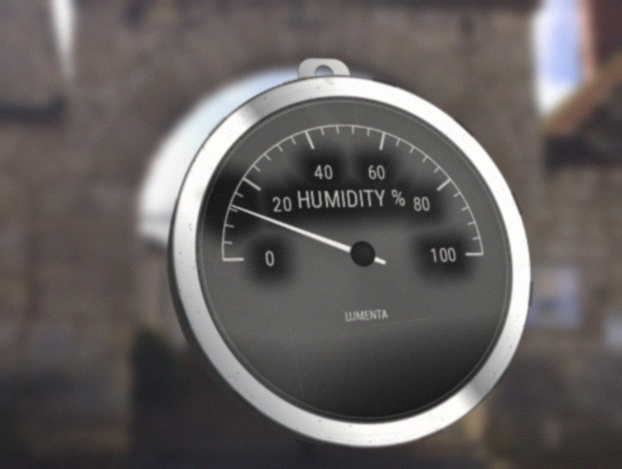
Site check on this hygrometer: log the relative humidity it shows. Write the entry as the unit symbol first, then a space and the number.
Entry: % 12
